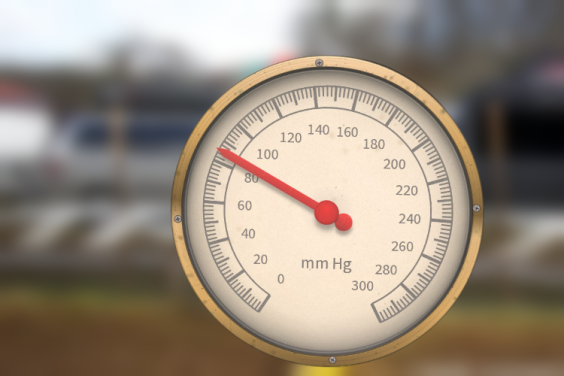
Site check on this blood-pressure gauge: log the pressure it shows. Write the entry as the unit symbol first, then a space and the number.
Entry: mmHg 86
